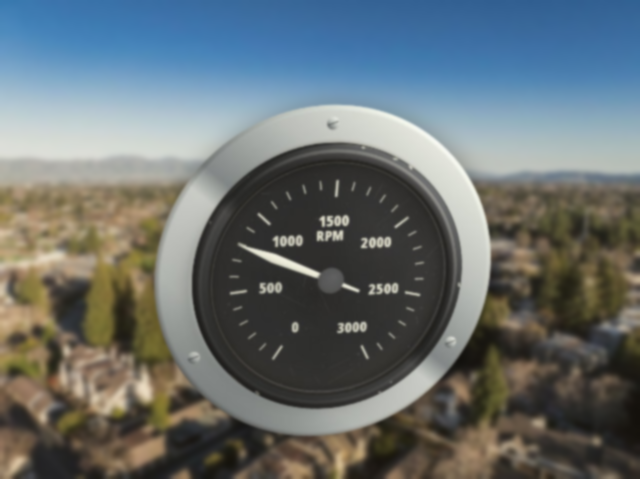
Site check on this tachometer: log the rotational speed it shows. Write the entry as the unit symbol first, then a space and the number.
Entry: rpm 800
